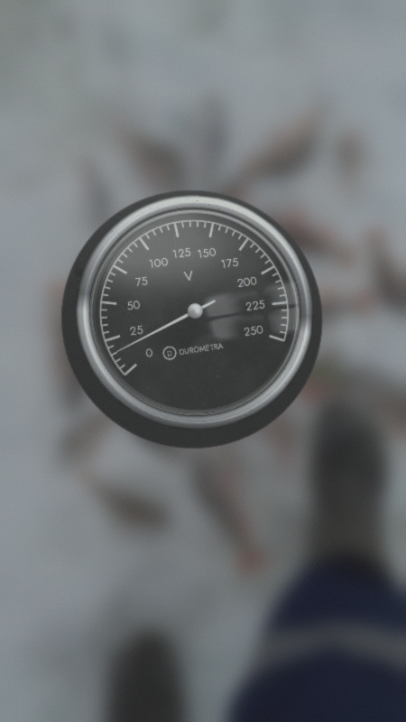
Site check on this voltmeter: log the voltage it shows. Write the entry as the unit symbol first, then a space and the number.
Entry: V 15
